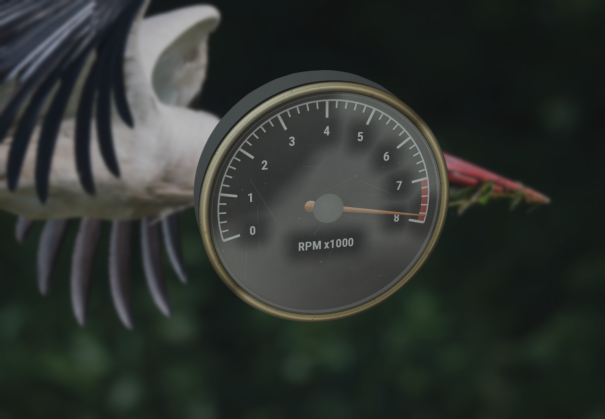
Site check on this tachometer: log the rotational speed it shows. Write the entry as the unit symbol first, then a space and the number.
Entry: rpm 7800
